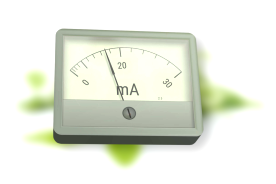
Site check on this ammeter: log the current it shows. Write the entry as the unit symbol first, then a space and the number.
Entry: mA 17
